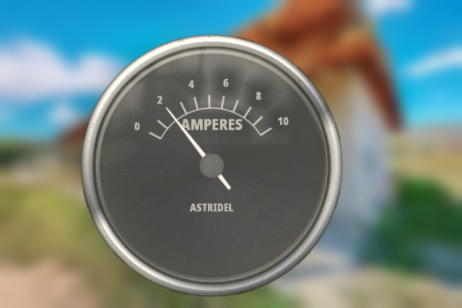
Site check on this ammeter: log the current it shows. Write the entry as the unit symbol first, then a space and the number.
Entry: A 2
